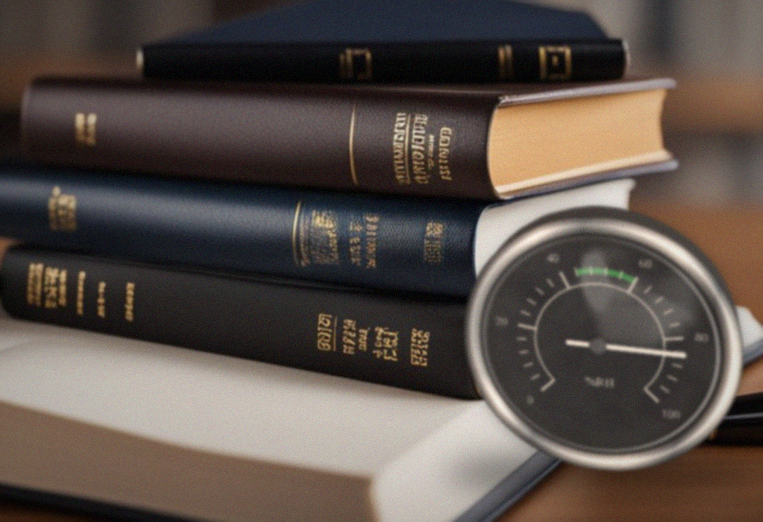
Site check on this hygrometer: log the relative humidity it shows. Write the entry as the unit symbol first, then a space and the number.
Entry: % 84
